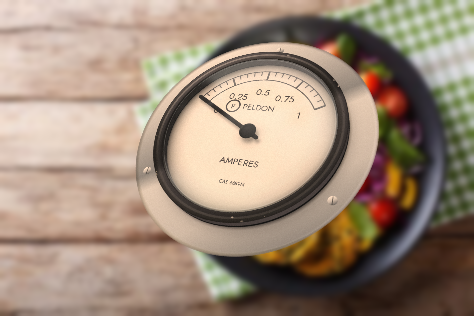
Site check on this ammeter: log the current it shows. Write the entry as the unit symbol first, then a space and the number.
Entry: A 0
